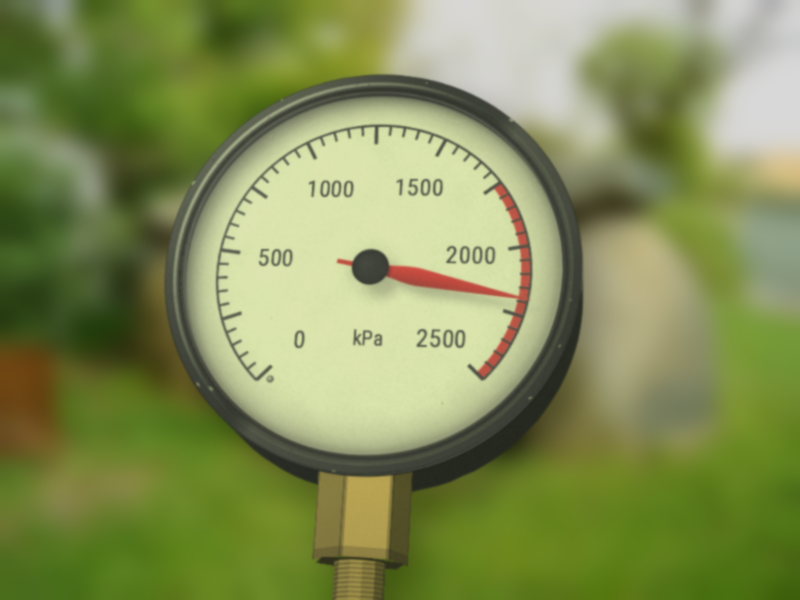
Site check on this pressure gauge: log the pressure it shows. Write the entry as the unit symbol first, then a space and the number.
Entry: kPa 2200
